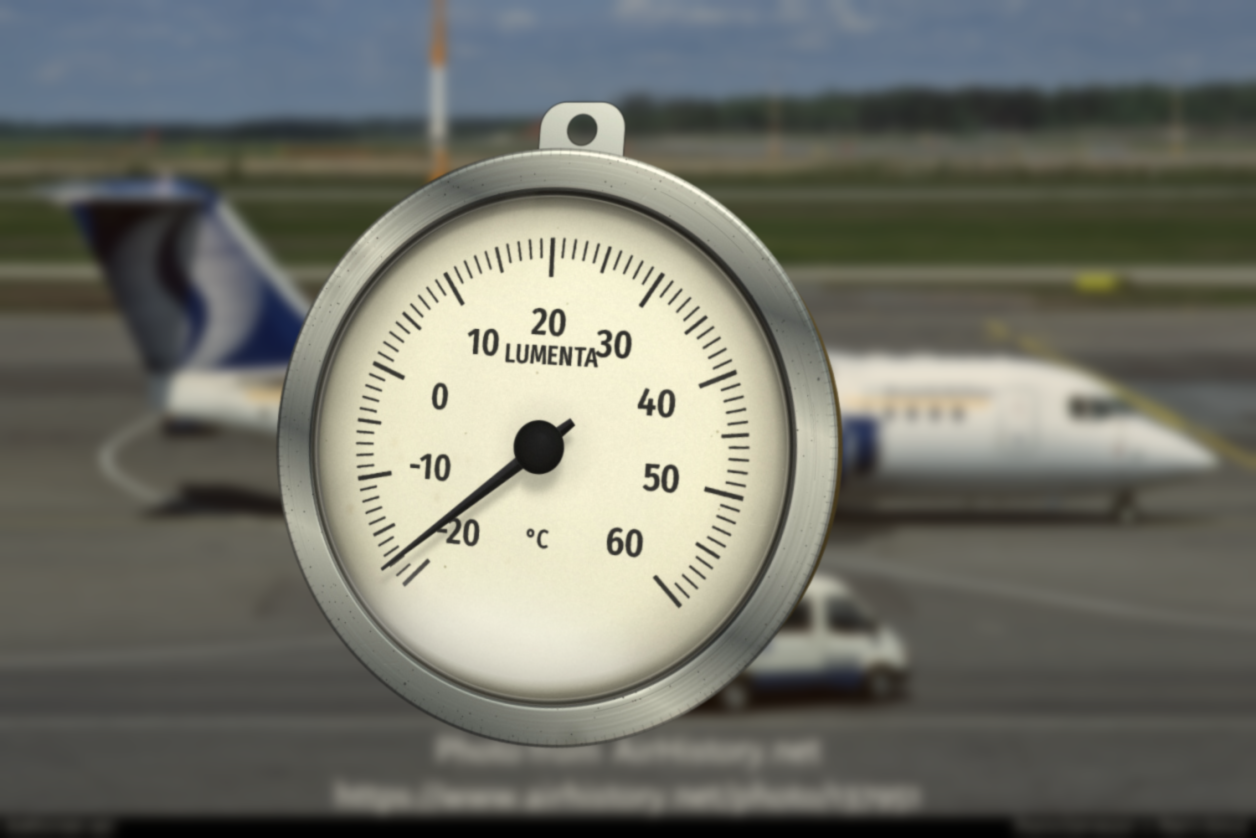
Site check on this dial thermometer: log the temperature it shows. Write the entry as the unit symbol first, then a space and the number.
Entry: °C -18
